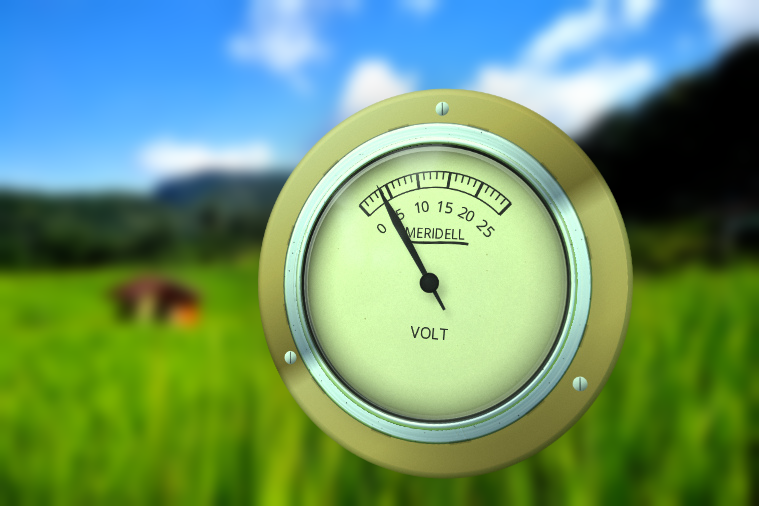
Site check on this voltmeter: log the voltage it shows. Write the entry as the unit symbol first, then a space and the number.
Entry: V 4
